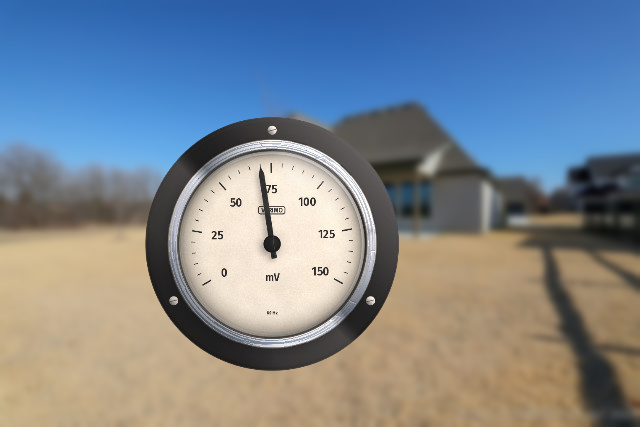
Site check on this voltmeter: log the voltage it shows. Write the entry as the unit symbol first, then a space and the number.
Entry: mV 70
